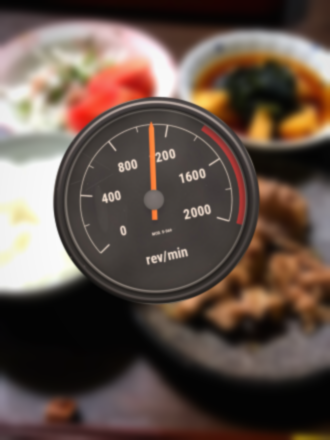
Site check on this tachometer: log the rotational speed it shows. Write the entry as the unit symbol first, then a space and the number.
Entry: rpm 1100
